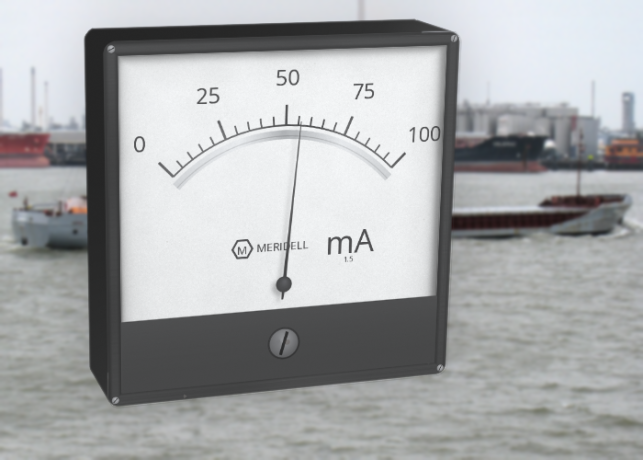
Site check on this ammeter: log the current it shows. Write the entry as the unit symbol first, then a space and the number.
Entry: mA 55
